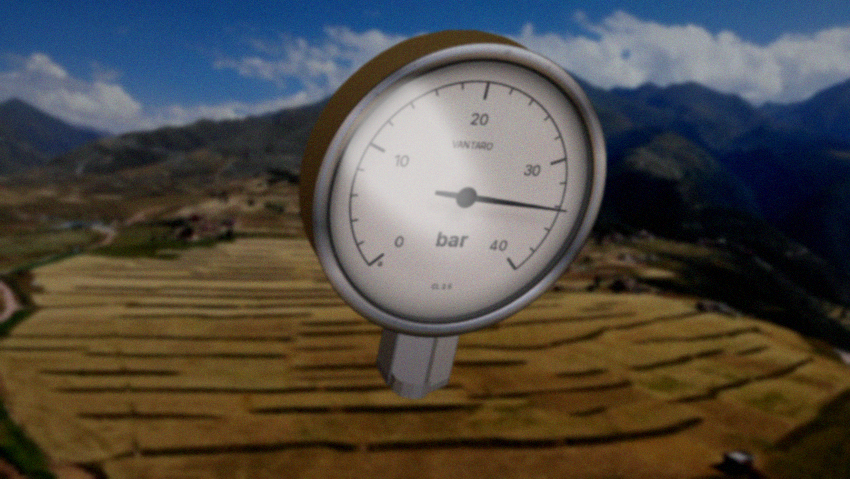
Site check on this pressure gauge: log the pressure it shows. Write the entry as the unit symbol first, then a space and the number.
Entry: bar 34
